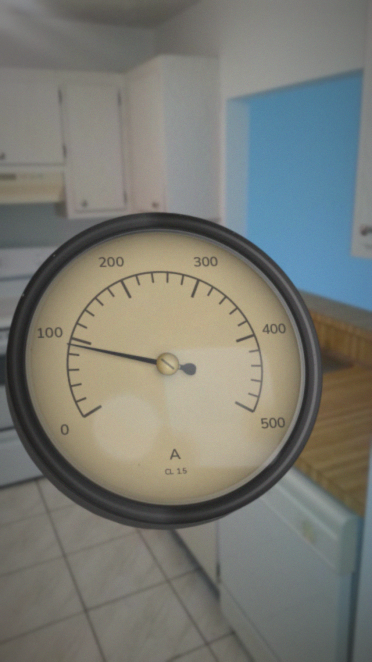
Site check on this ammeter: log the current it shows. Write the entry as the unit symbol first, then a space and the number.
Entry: A 90
